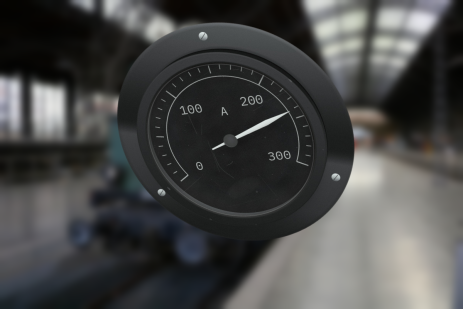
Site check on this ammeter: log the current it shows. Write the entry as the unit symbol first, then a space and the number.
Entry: A 240
